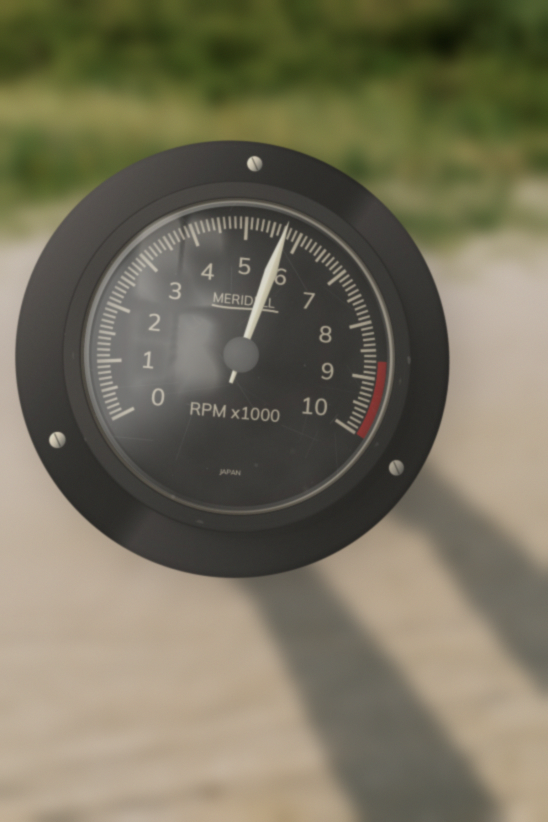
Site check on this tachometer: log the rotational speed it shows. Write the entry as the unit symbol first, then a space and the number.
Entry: rpm 5700
